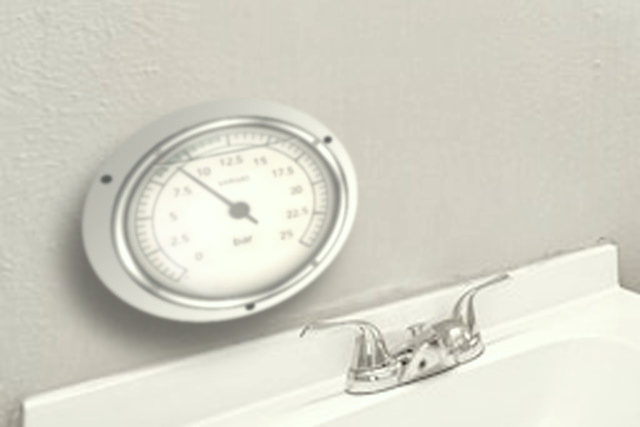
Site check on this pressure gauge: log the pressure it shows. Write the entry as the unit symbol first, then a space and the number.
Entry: bar 9
